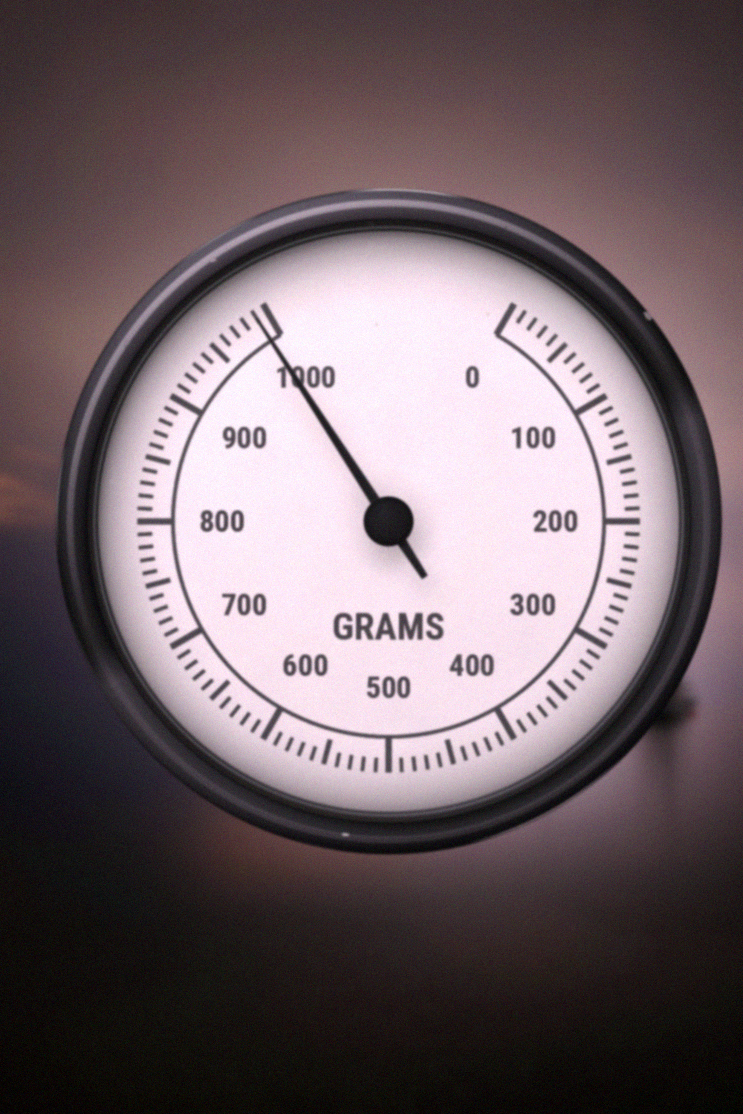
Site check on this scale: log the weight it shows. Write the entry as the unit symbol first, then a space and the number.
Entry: g 990
